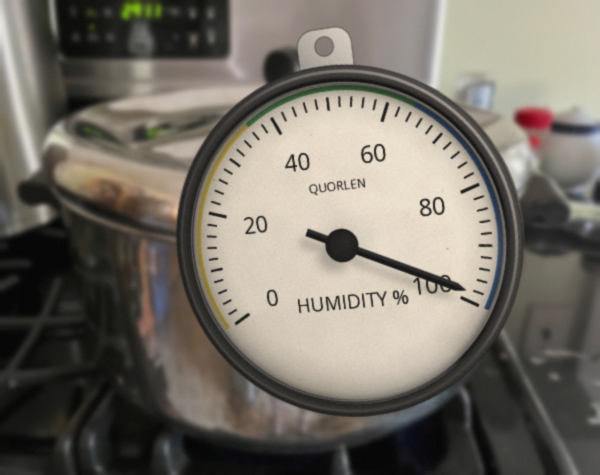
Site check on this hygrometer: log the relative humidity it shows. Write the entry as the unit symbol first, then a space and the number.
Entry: % 98
